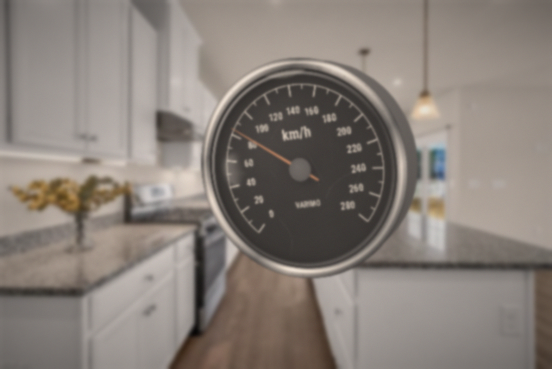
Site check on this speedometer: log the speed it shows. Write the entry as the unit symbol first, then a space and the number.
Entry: km/h 85
